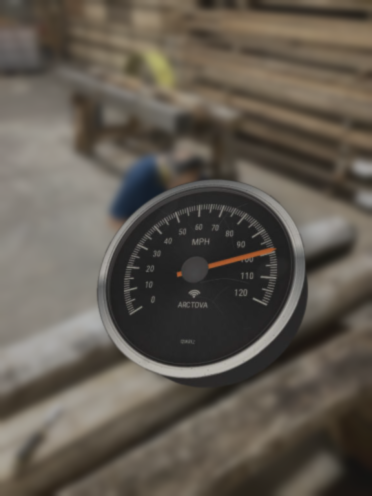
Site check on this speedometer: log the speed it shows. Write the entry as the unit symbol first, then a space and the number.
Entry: mph 100
